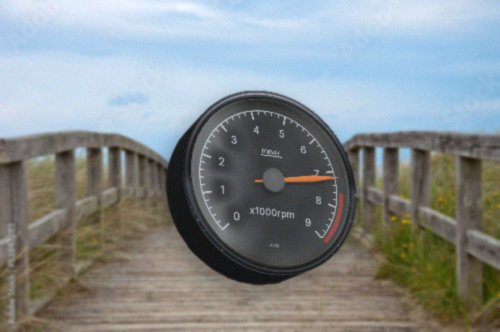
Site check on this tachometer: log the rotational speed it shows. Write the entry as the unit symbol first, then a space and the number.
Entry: rpm 7200
